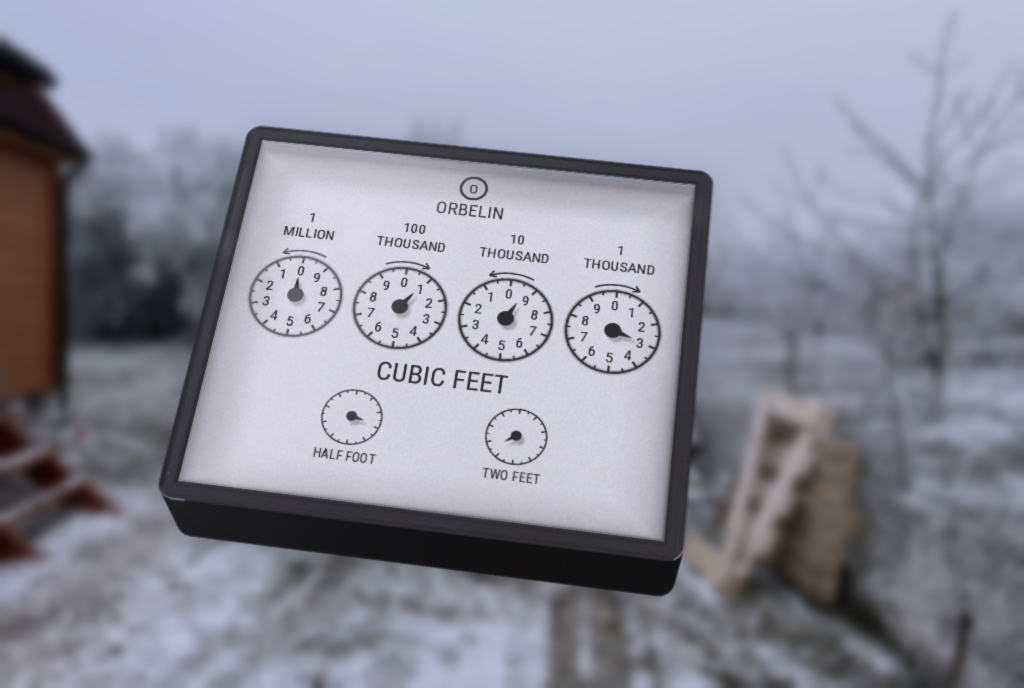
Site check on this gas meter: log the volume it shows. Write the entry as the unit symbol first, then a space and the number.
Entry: ft³ 9300
